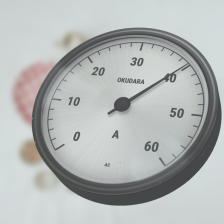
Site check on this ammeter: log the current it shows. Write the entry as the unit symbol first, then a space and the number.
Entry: A 40
